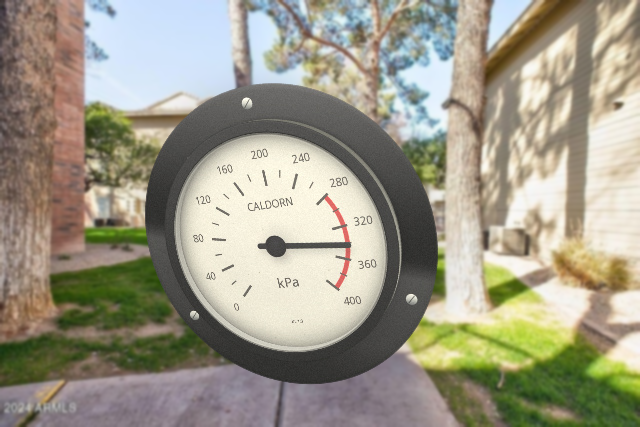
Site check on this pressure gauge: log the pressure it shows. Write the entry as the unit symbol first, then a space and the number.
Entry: kPa 340
